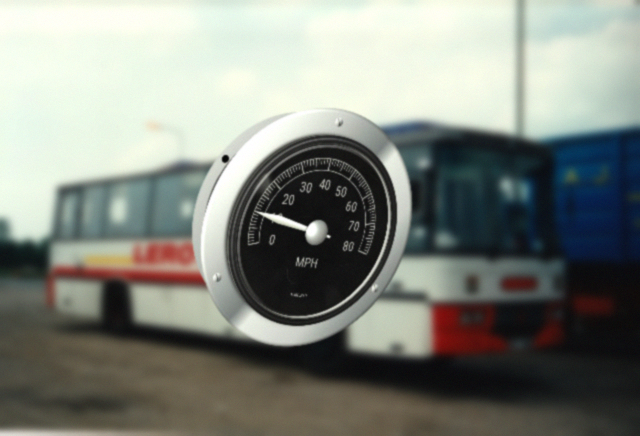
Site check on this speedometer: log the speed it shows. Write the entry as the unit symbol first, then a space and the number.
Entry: mph 10
